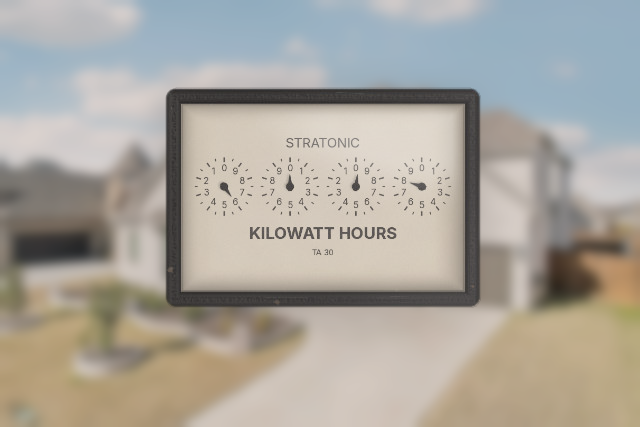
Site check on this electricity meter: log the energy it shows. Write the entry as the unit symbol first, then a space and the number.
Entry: kWh 5998
